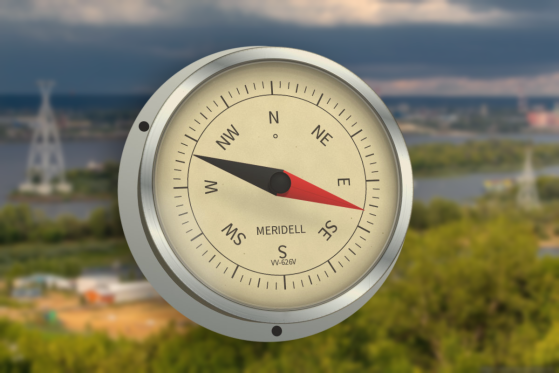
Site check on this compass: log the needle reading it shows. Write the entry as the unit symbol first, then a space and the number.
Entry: ° 110
